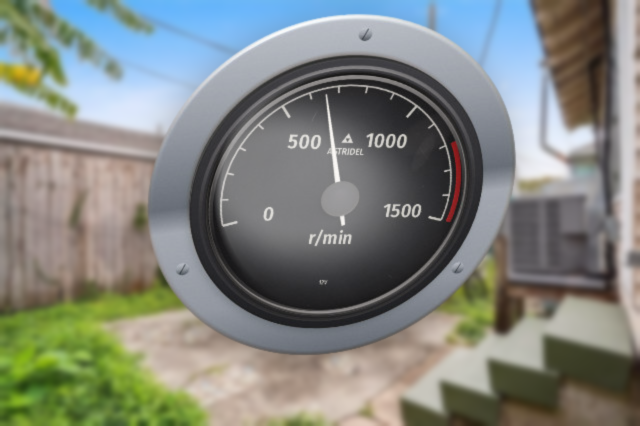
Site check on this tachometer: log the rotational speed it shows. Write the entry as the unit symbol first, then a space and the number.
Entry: rpm 650
